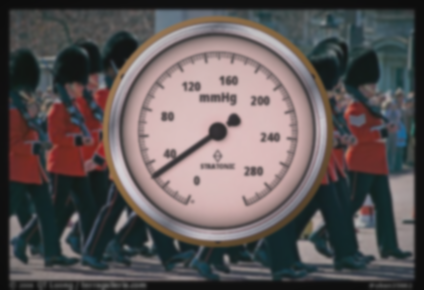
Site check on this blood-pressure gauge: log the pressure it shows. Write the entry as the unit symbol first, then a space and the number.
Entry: mmHg 30
